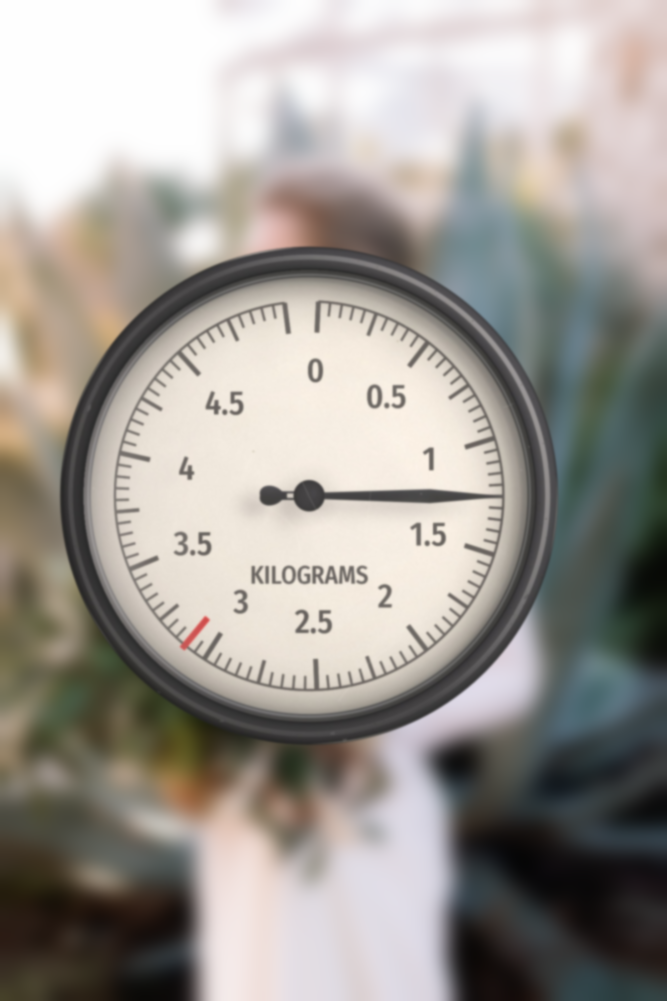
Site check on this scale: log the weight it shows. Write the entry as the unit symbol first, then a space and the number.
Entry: kg 1.25
